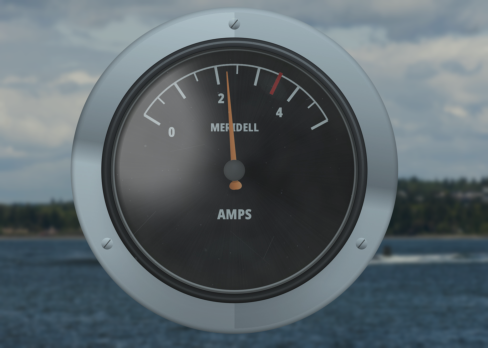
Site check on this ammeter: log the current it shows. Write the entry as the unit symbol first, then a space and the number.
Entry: A 2.25
